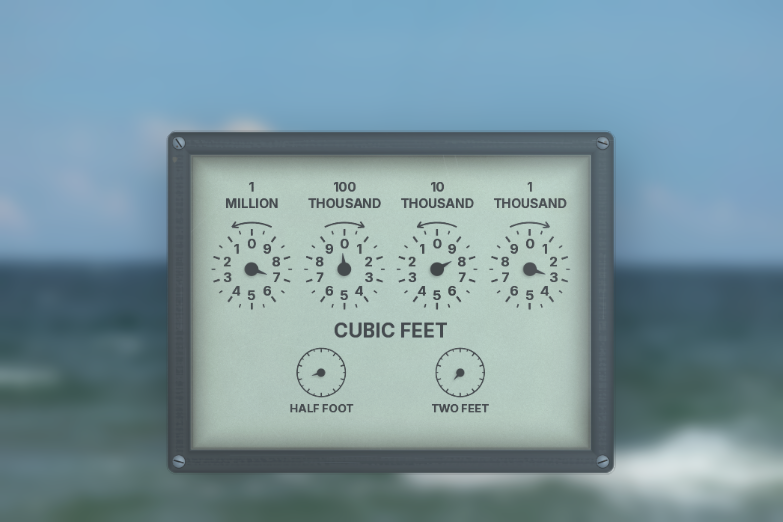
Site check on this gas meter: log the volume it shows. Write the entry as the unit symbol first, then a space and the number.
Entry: ft³ 698300
